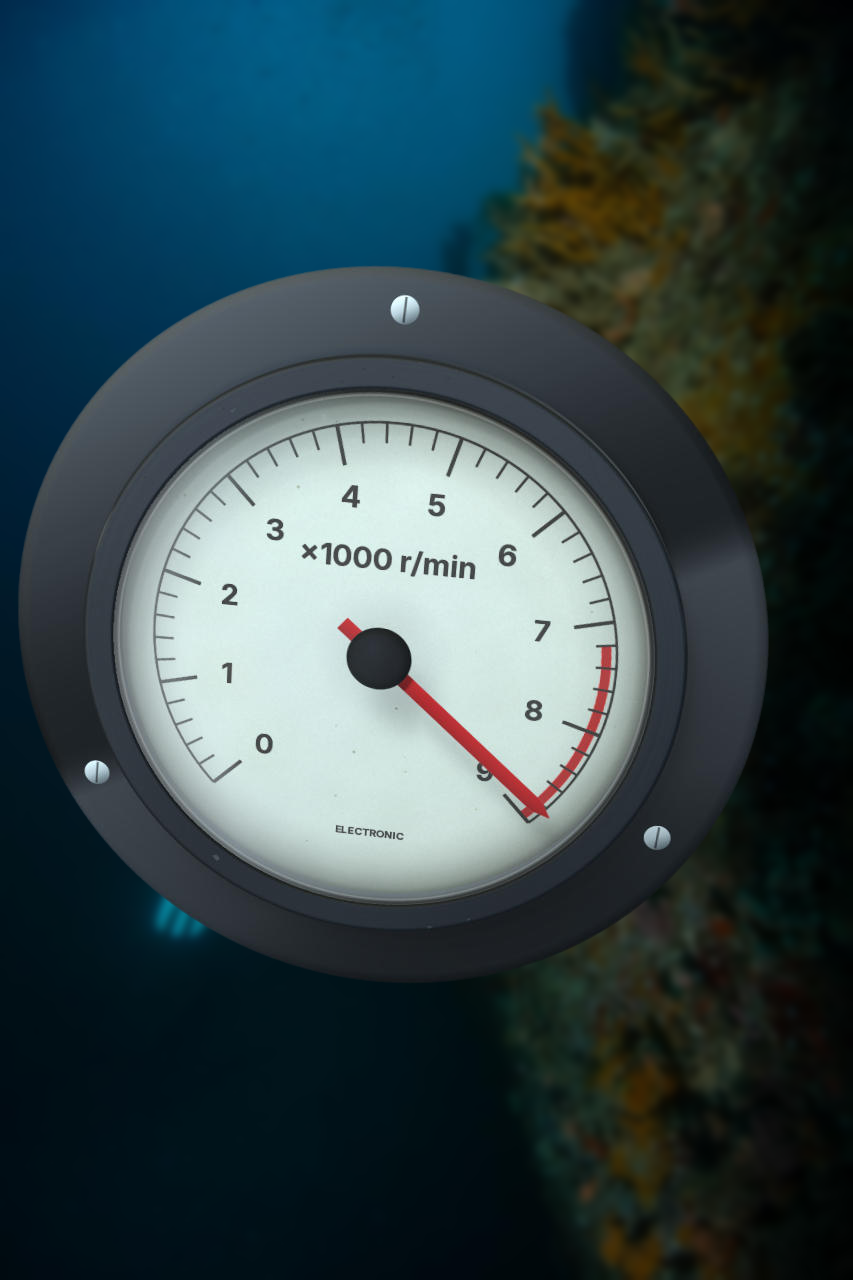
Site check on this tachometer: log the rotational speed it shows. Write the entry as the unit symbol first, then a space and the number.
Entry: rpm 8800
